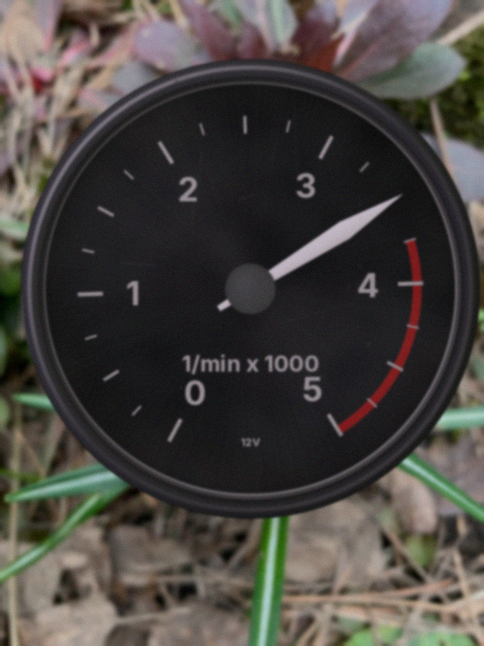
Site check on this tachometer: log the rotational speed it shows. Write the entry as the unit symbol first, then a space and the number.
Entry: rpm 3500
